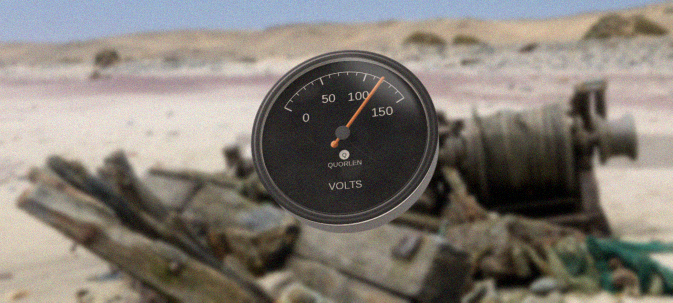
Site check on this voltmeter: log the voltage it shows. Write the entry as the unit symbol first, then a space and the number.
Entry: V 120
